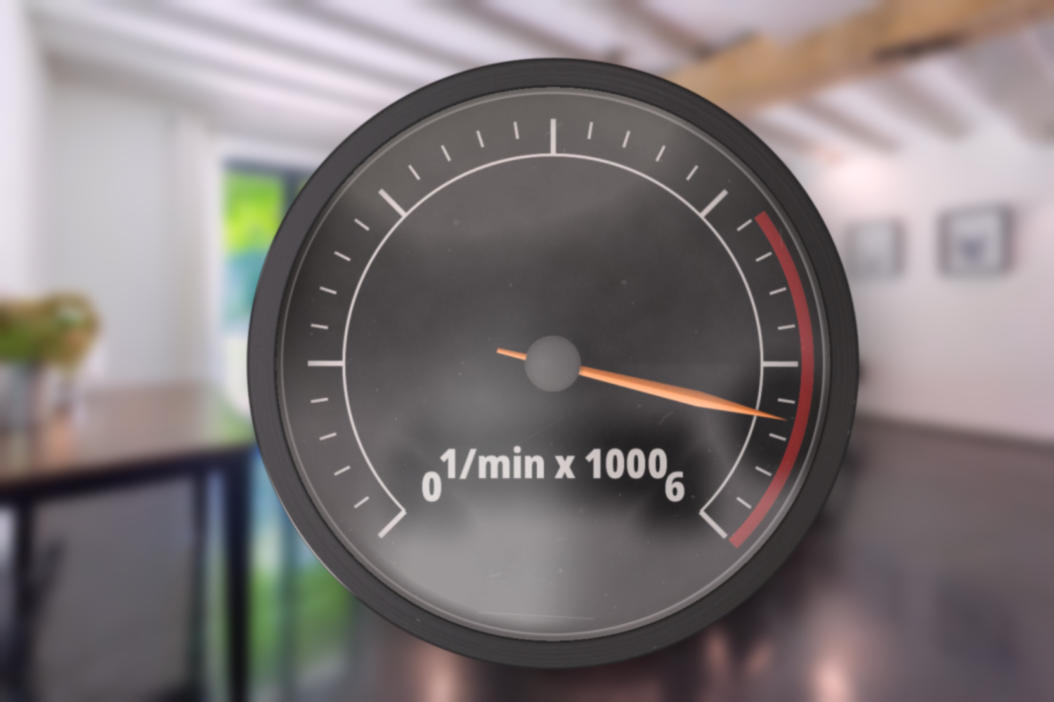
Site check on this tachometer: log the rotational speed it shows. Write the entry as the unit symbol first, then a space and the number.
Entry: rpm 5300
